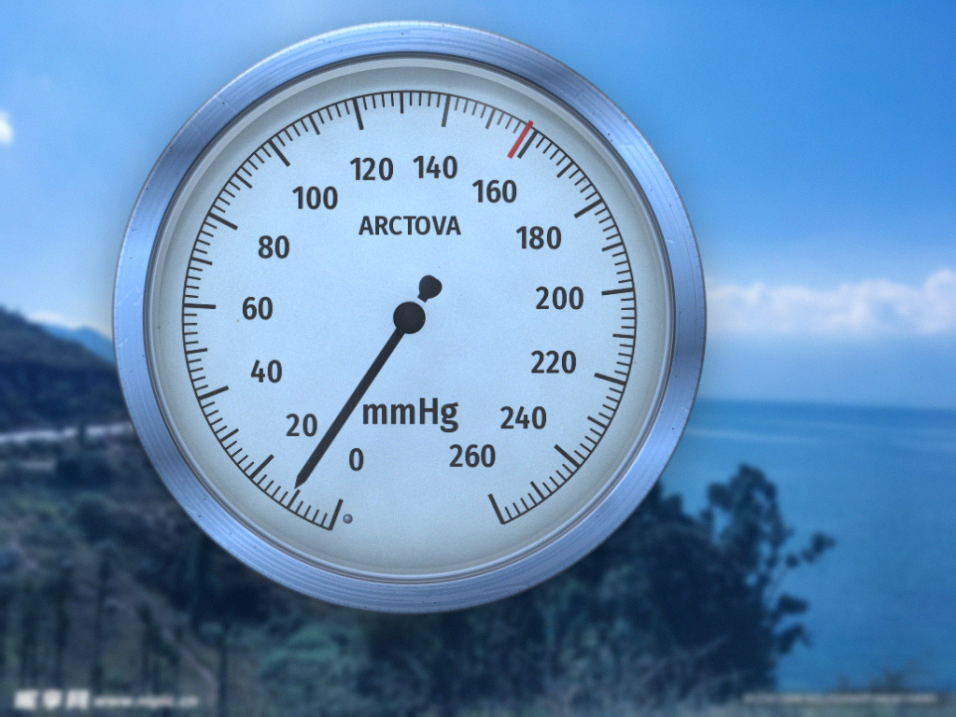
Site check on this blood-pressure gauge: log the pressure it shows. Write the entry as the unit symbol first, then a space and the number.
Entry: mmHg 11
